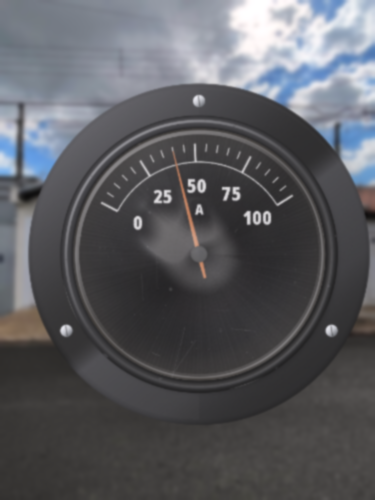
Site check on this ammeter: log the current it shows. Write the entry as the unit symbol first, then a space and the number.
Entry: A 40
